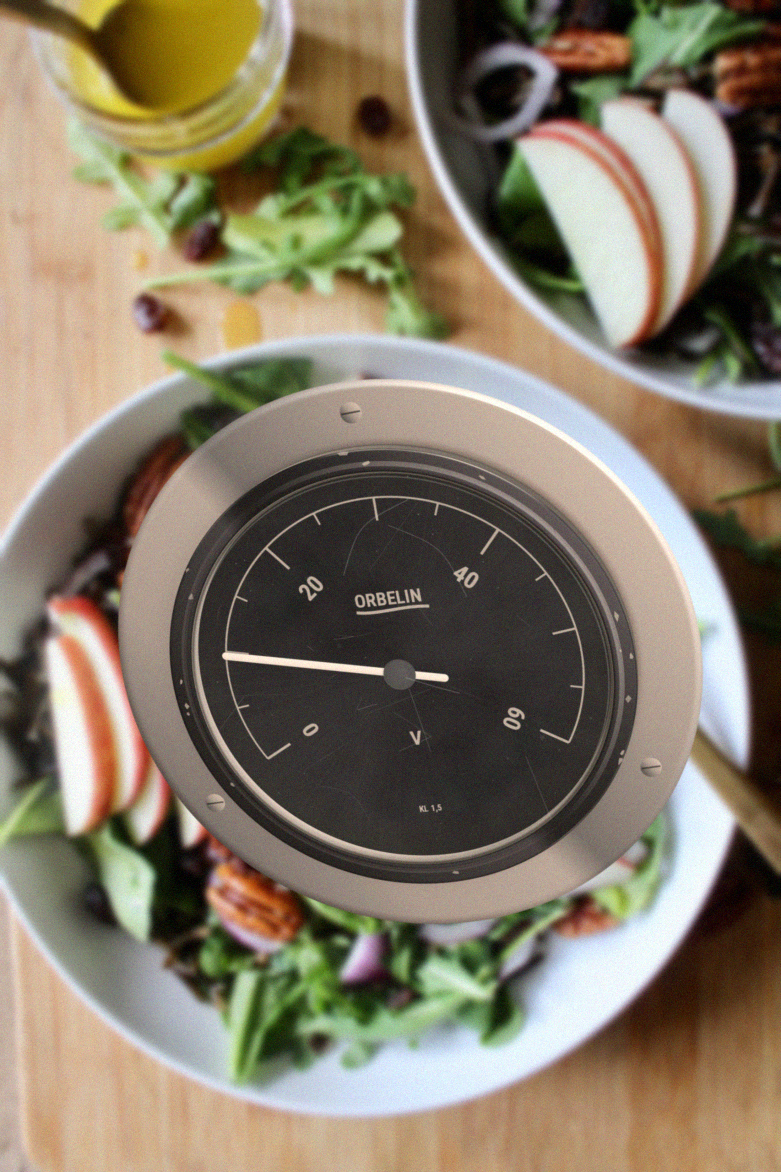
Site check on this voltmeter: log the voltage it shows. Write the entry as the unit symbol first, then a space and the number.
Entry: V 10
